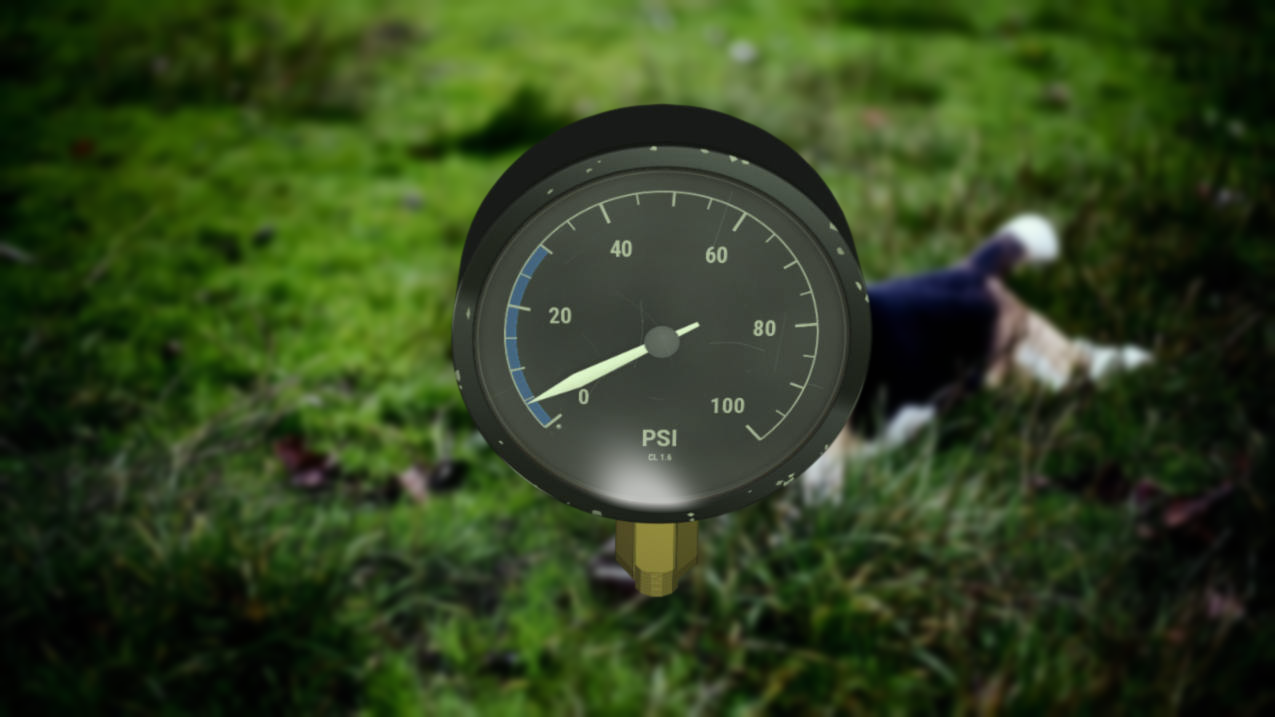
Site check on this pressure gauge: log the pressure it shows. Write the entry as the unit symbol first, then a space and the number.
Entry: psi 5
